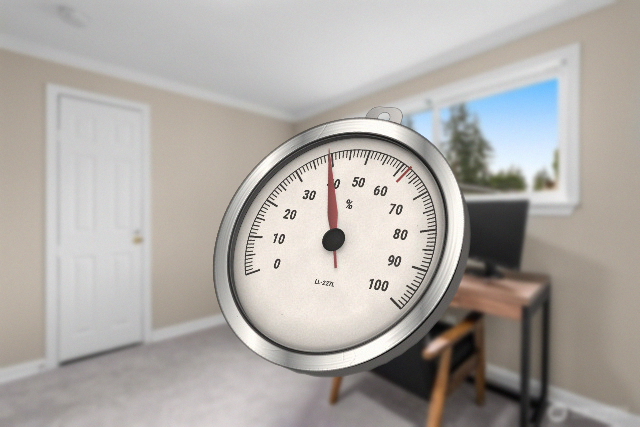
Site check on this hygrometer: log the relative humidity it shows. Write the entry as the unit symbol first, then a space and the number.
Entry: % 40
